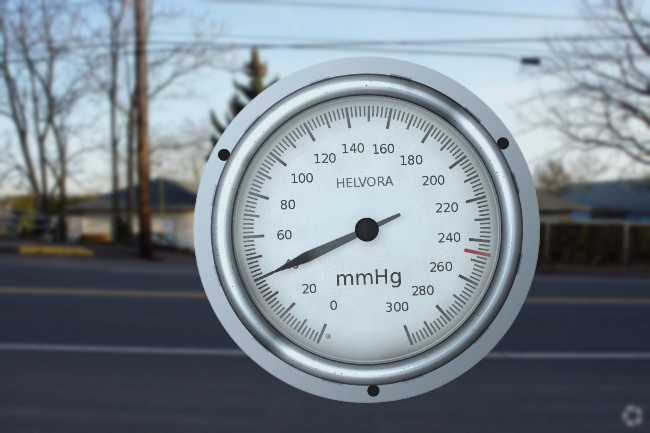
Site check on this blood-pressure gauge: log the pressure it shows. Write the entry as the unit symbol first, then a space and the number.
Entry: mmHg 40
